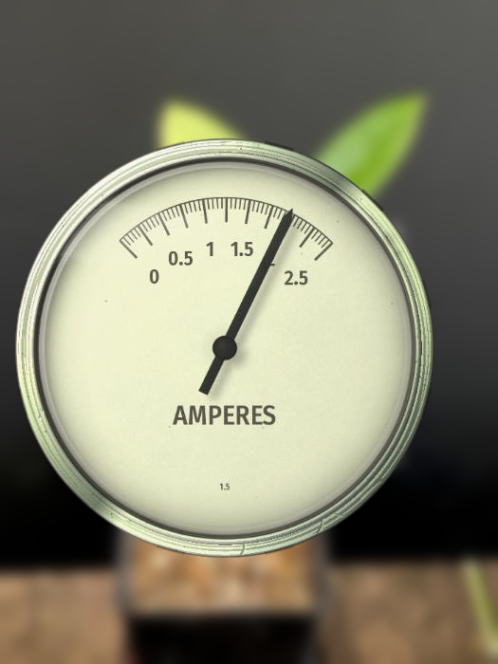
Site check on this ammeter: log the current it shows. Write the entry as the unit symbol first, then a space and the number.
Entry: A 1.95
